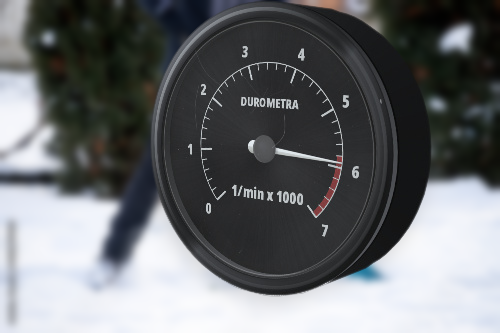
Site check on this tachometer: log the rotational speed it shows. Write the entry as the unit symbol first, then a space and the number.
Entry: rpm 5900
